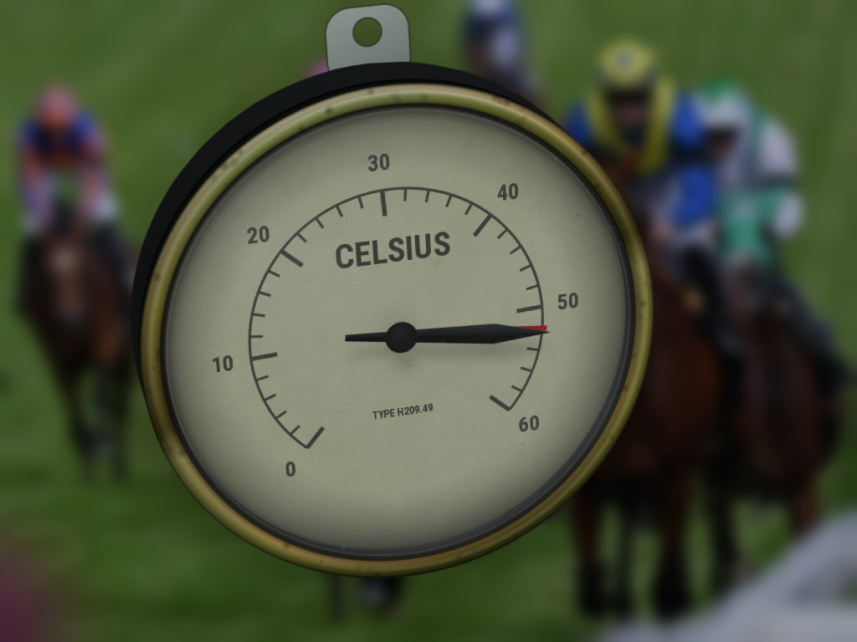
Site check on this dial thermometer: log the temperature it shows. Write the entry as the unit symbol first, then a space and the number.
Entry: °C 52
